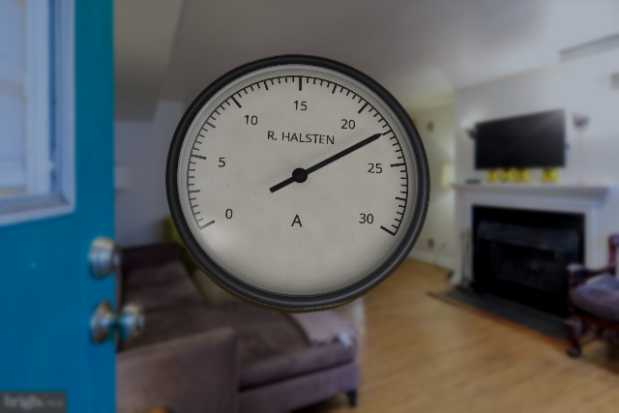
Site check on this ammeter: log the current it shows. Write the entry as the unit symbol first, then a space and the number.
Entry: A 22.5
